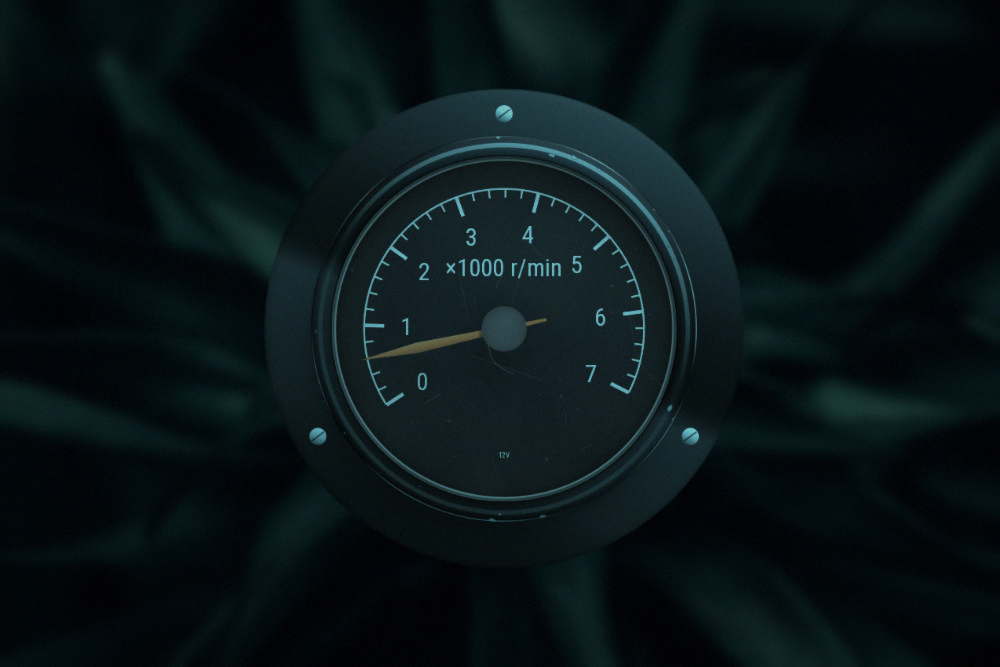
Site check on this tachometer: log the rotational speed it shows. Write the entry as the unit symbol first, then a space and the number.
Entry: rpm 600
